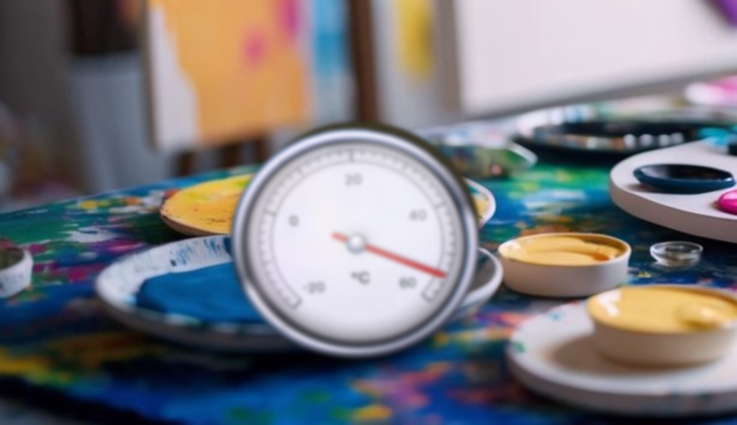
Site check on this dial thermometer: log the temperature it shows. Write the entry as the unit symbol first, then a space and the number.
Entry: °C 54
